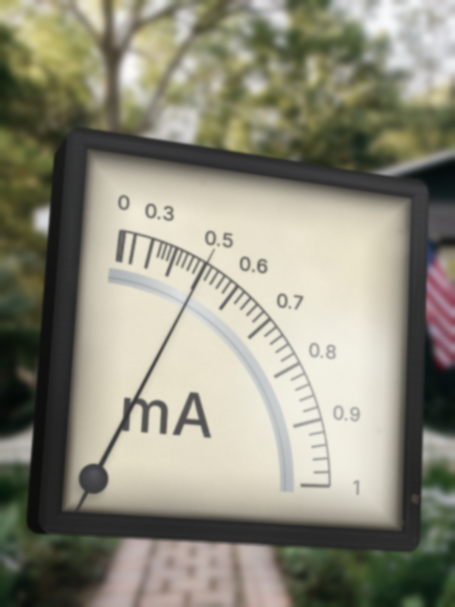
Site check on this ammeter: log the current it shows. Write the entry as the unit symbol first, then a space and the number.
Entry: mA 0.5
